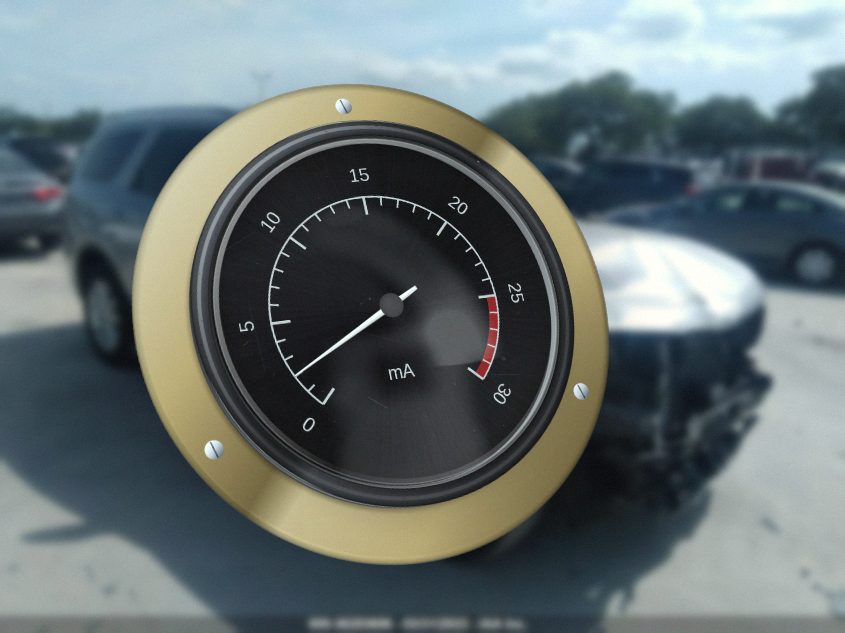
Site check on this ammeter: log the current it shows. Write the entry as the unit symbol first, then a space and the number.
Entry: mA 2
